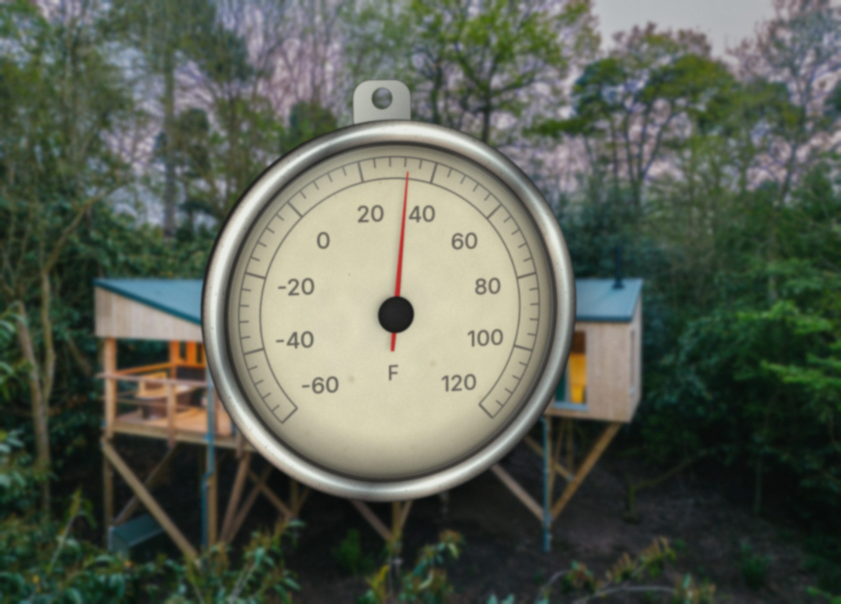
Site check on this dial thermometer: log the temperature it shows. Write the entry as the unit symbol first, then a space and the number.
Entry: °F 32
